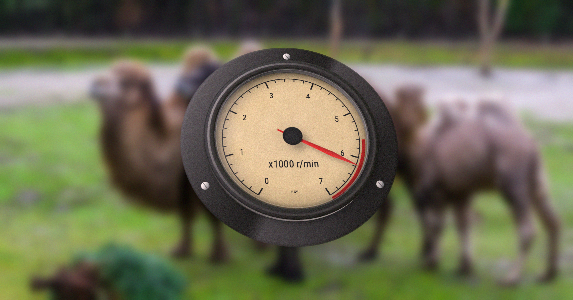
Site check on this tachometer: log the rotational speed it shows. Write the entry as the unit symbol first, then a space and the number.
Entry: rpm 6200
